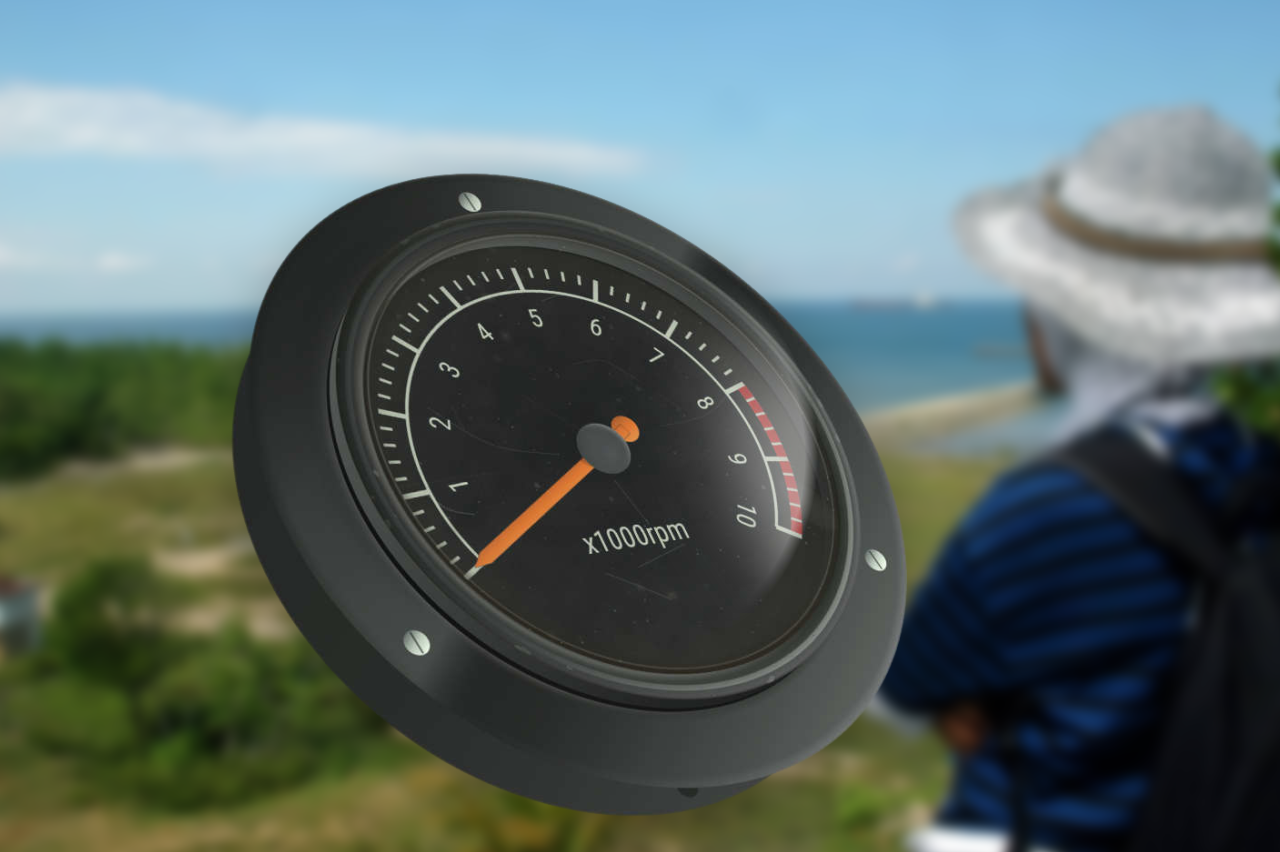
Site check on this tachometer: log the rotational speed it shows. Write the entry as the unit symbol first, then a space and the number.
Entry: rpm 0
